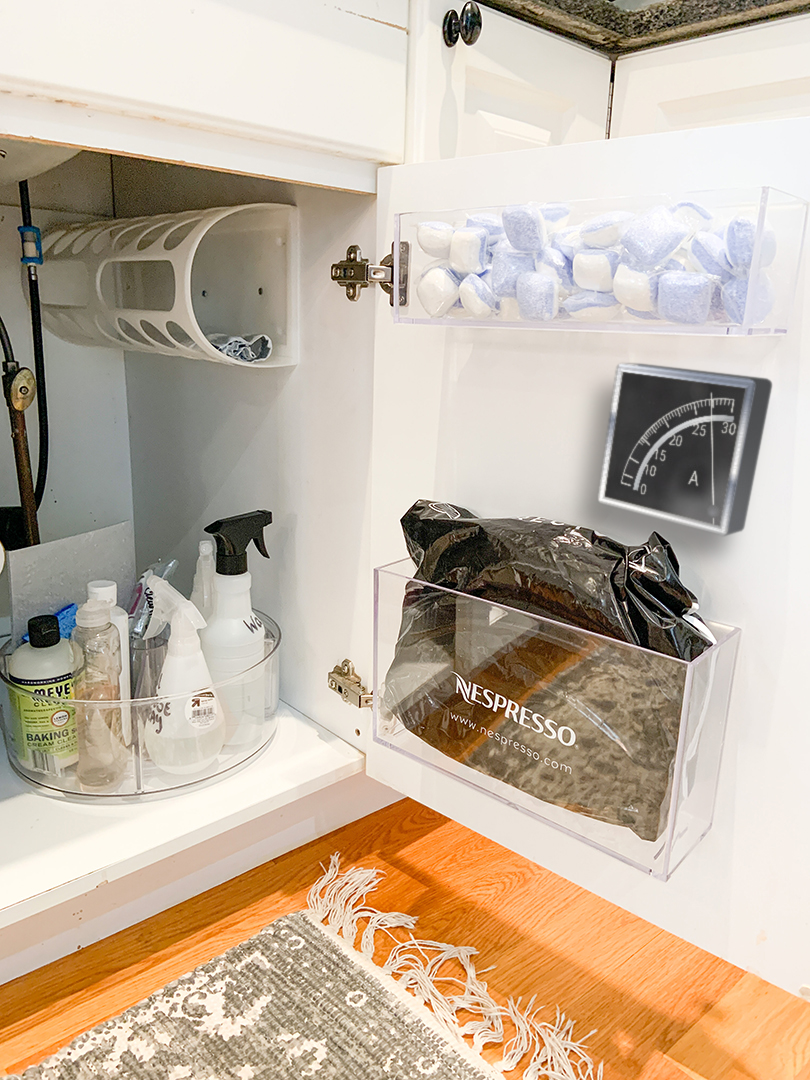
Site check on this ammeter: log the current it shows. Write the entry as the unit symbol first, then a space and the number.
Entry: A 27.5
